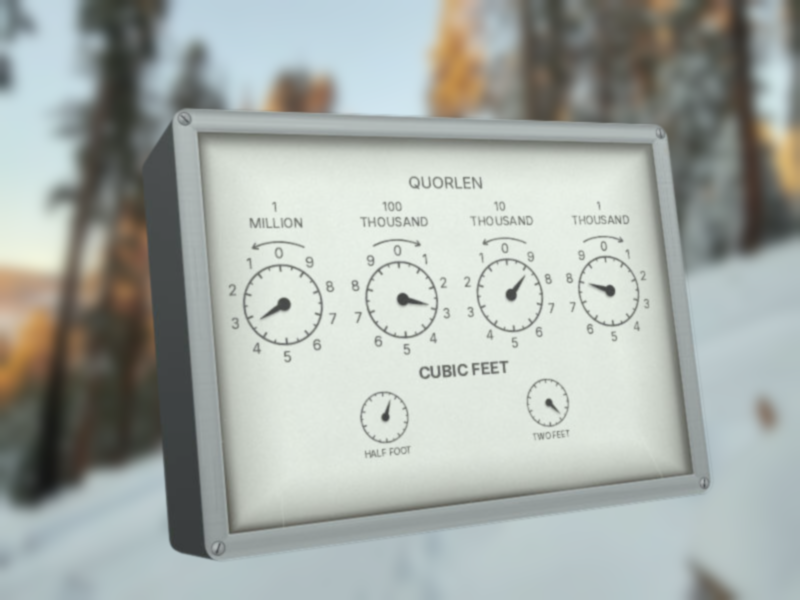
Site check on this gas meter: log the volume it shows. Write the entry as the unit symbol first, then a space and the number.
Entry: ft³ 328800
